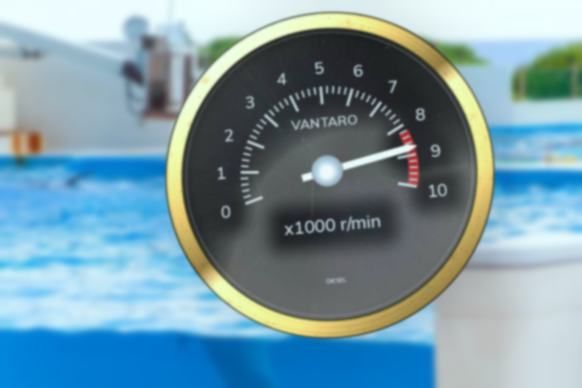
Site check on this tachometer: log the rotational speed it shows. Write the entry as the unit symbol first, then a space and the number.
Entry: rpm 8800
